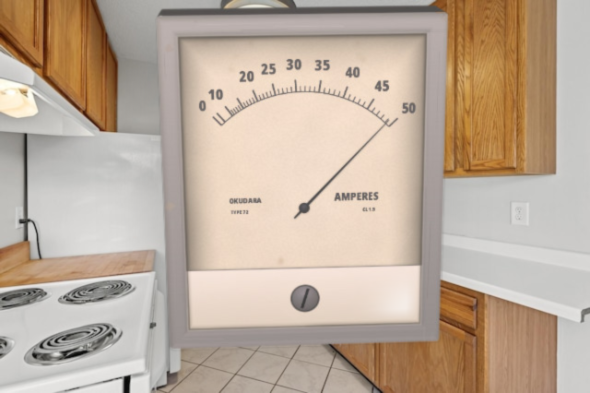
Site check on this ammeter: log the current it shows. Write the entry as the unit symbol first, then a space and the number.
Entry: A 49
